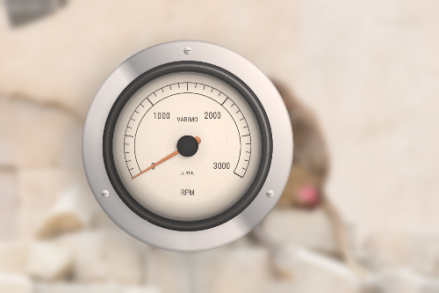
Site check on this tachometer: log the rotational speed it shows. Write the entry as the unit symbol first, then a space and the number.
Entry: rpm 0
